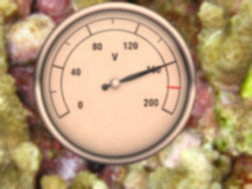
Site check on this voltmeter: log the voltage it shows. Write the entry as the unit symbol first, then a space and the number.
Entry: V 160
